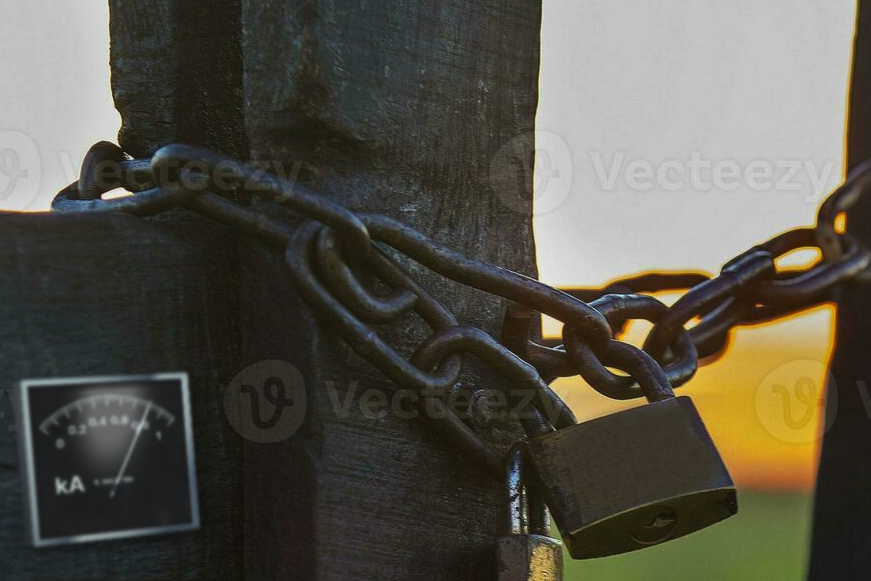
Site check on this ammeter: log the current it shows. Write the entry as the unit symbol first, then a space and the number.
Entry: kA 0.8
